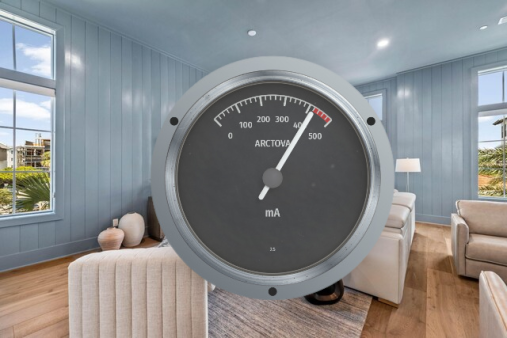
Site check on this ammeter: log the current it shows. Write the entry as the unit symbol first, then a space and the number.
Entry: mA 420
